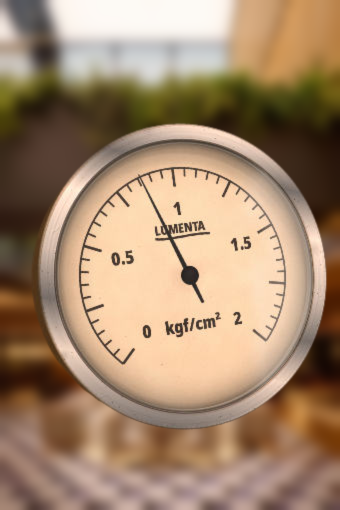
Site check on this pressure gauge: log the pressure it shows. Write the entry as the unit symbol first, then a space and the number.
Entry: kg/cm² 0.85
